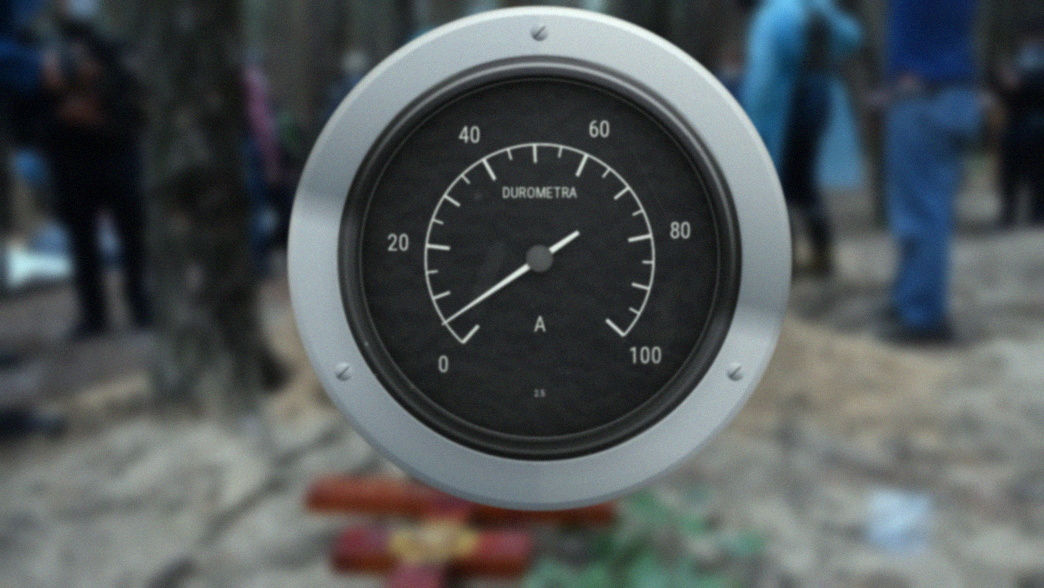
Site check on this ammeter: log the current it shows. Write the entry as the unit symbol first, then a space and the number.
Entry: A 5
